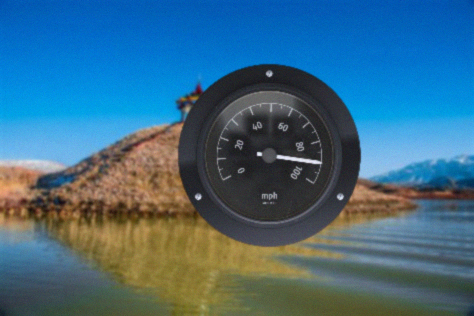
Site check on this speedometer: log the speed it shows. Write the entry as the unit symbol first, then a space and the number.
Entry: mph 90
